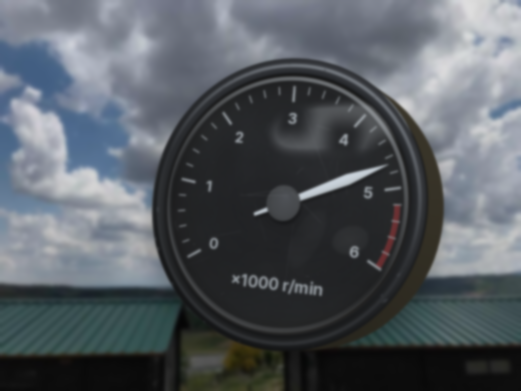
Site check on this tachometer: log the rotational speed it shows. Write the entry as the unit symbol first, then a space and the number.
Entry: rpm 4700
